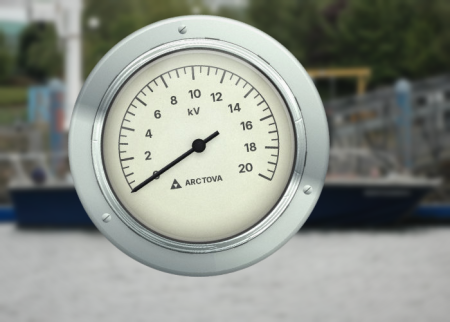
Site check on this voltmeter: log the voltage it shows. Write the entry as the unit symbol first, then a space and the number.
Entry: kV 0
